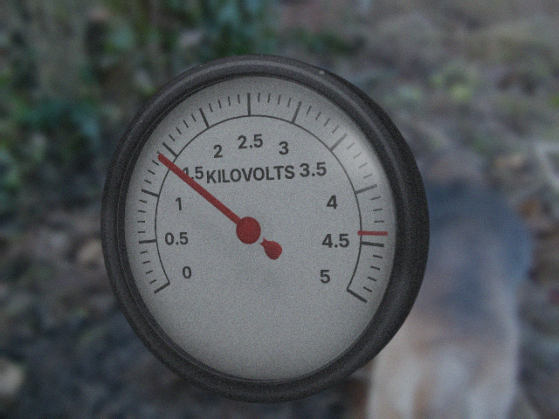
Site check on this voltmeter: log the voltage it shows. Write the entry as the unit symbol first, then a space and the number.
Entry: kV 1.4
